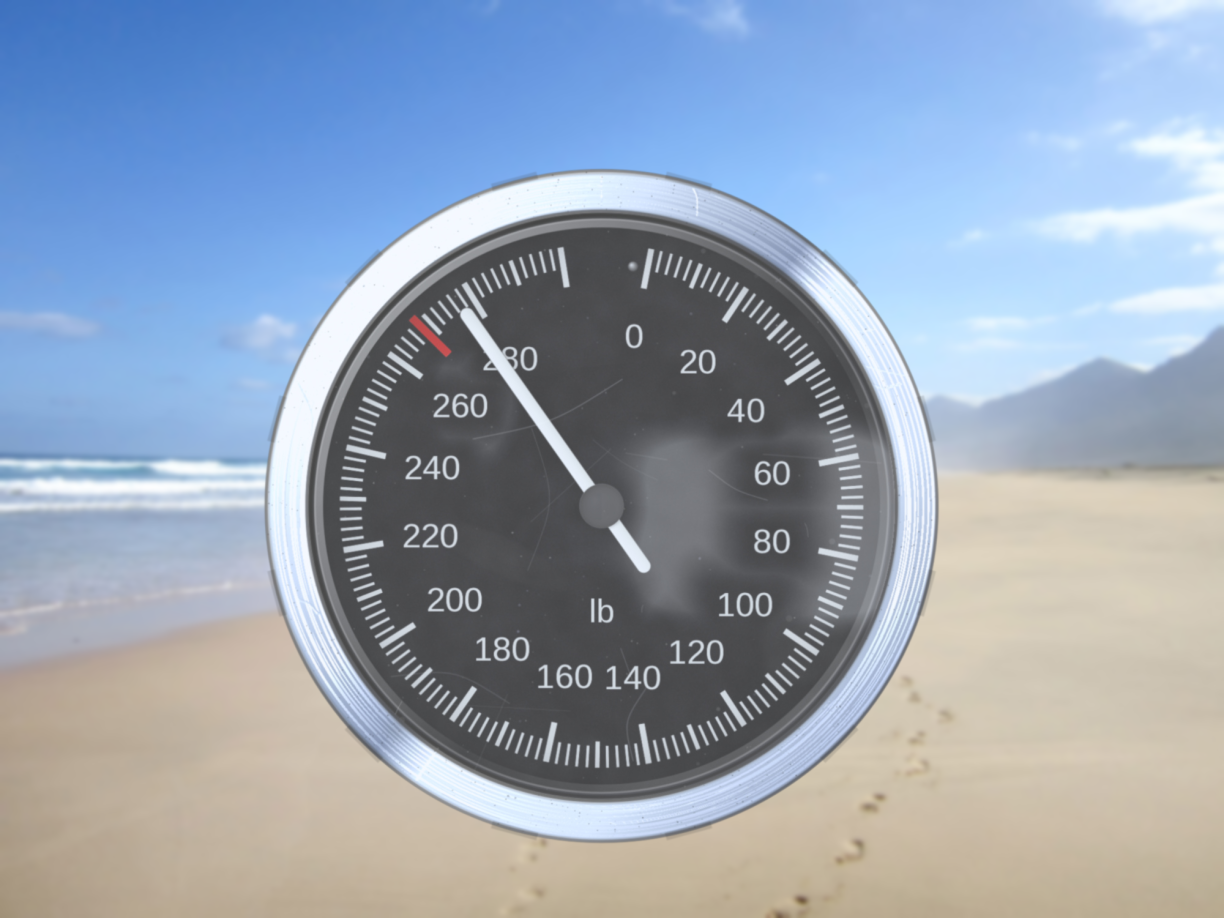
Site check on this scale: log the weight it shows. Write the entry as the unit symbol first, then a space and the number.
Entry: lb 277
